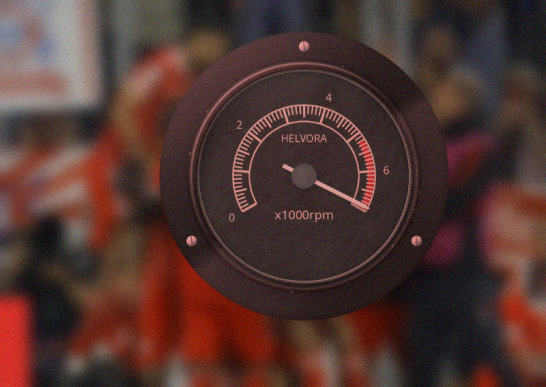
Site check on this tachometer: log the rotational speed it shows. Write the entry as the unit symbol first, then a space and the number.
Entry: rpm 6900
